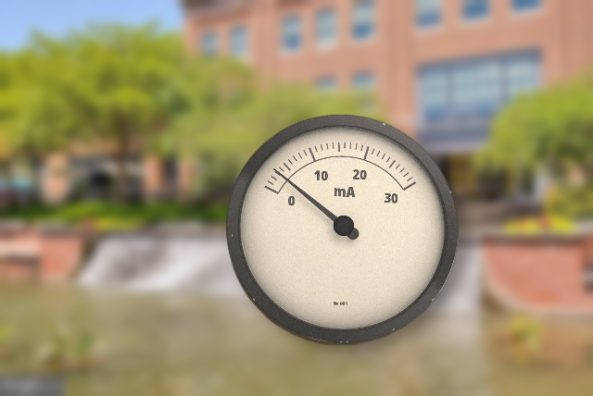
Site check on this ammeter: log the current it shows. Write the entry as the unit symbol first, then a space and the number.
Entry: mA 3
